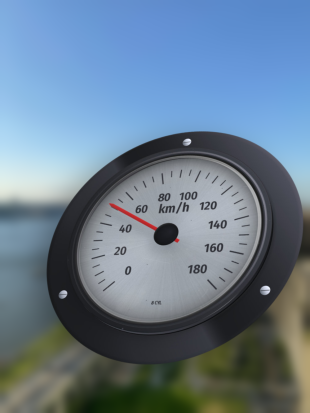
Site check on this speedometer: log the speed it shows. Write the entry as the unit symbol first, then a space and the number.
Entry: km/h 50
